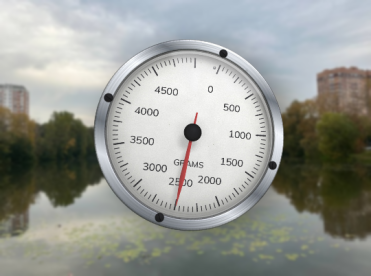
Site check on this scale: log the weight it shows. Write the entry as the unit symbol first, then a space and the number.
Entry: g 2500
